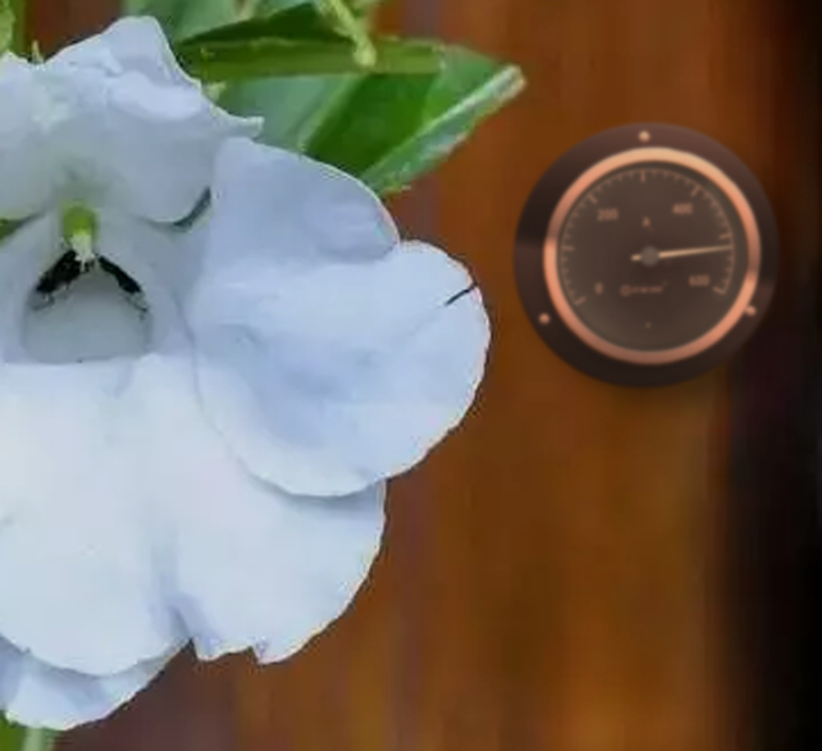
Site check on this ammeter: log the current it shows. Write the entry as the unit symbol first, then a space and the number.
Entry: A 520
